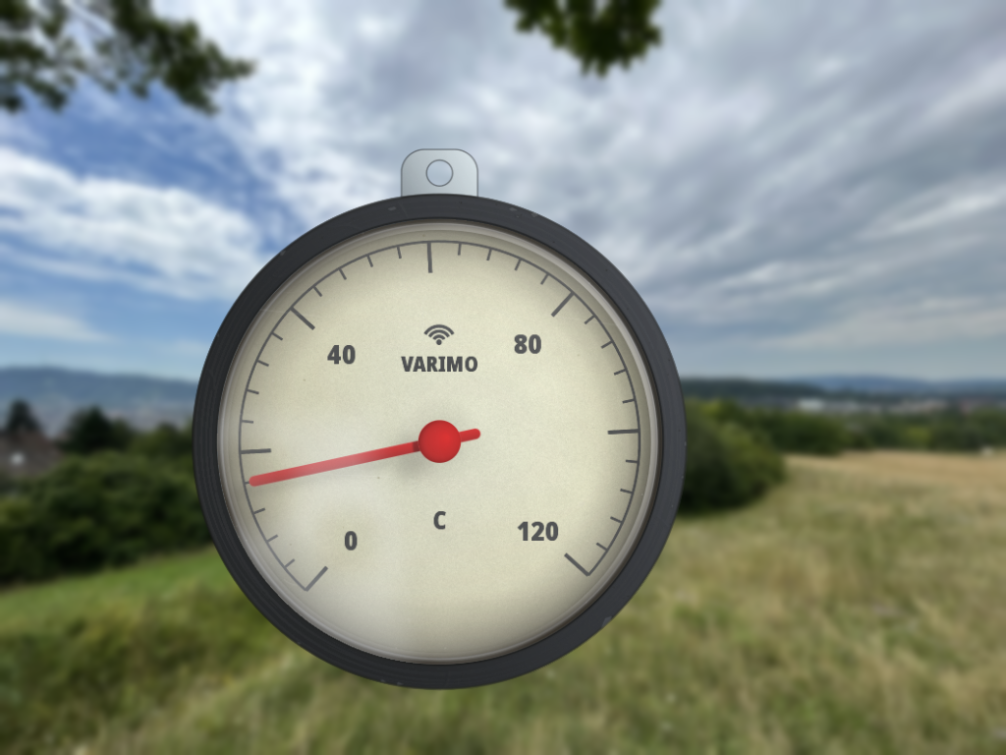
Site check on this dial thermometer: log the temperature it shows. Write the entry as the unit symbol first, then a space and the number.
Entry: °C 16
